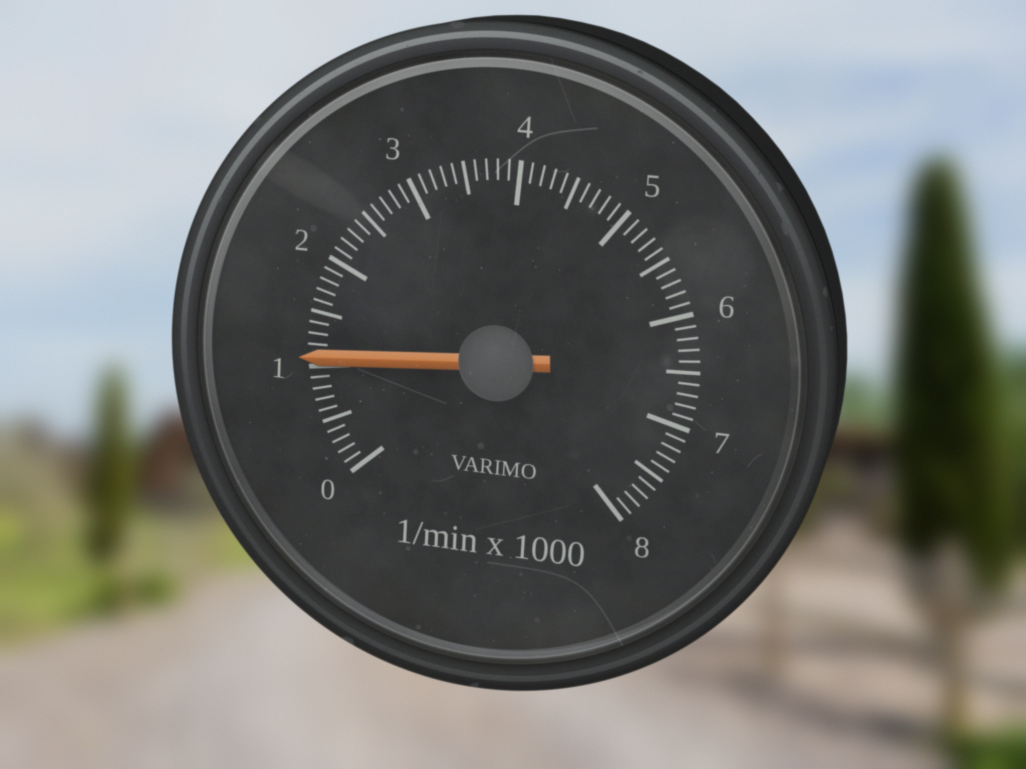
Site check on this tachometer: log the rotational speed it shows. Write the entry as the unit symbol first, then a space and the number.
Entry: rpm 1100
